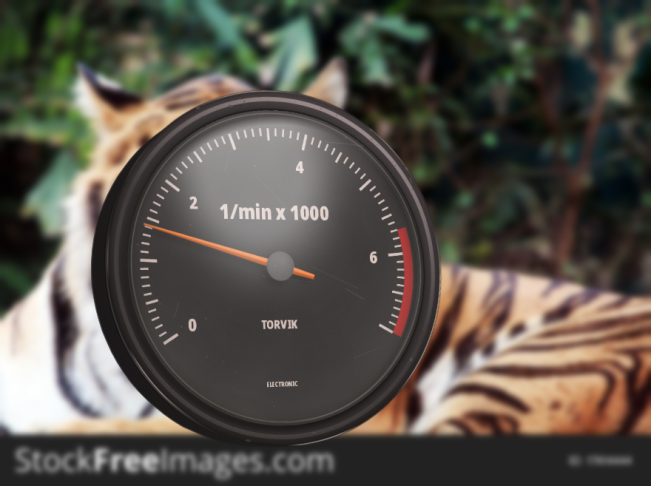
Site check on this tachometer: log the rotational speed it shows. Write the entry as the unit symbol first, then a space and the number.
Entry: rpm 1400
